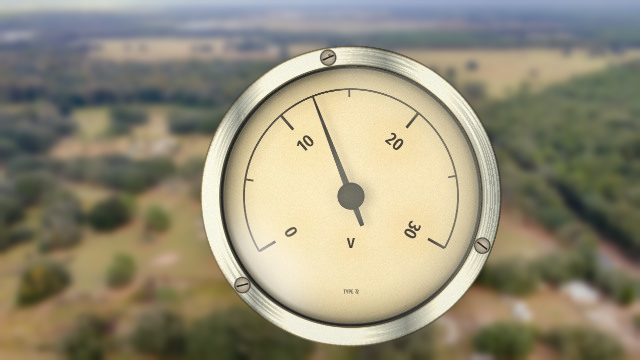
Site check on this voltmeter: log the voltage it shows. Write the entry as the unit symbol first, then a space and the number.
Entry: V 12.5
